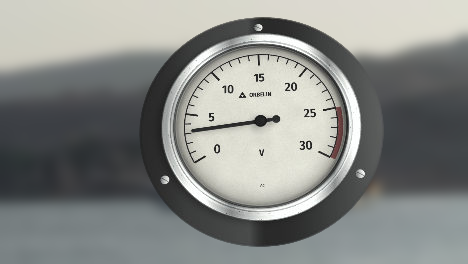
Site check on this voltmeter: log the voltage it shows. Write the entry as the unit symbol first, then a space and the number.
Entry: V 3
